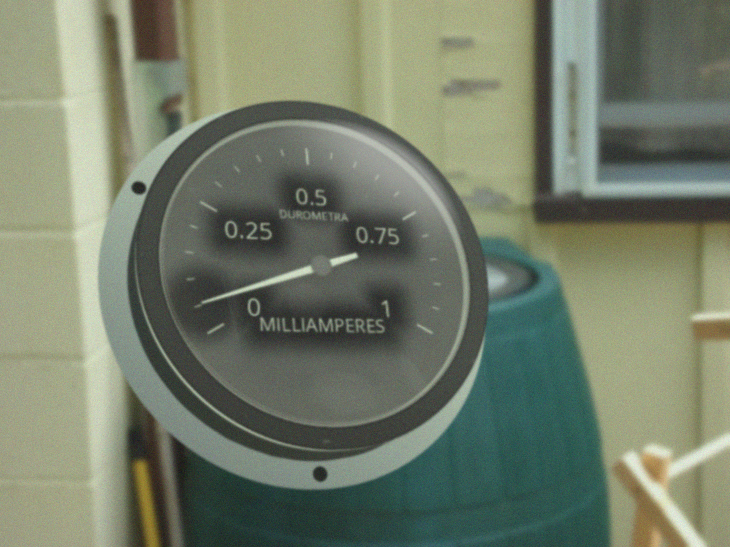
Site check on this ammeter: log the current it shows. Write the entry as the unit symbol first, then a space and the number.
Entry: mA 0.05
